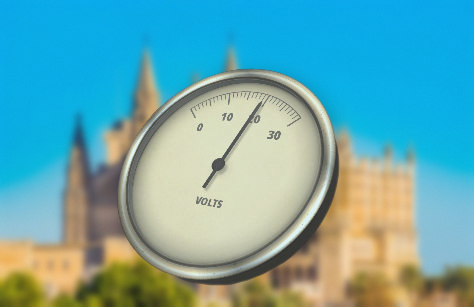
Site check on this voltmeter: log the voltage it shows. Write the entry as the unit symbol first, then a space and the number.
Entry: V 20
